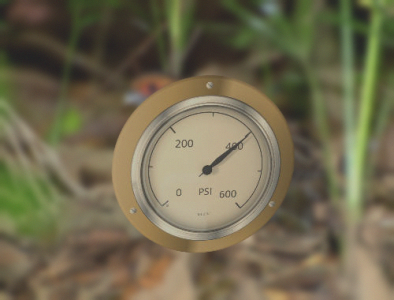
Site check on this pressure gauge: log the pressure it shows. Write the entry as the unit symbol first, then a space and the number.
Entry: psi 400
